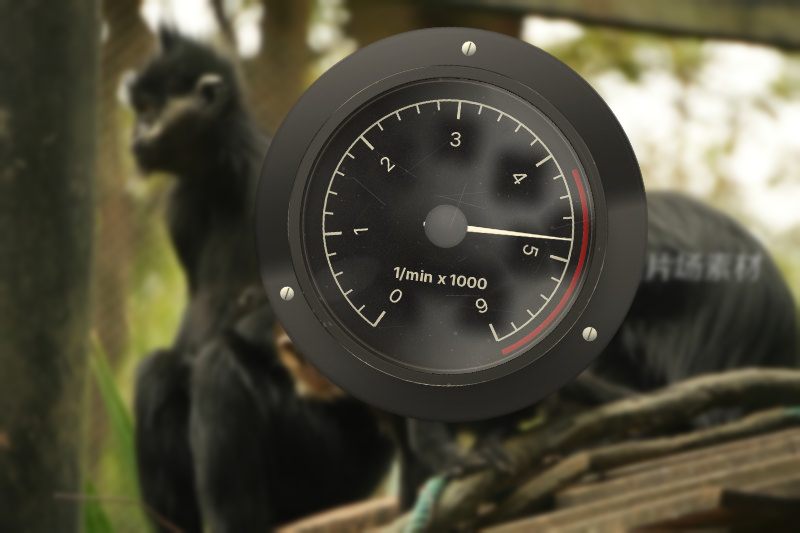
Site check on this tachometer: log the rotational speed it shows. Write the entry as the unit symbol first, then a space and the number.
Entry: rpm 4800
